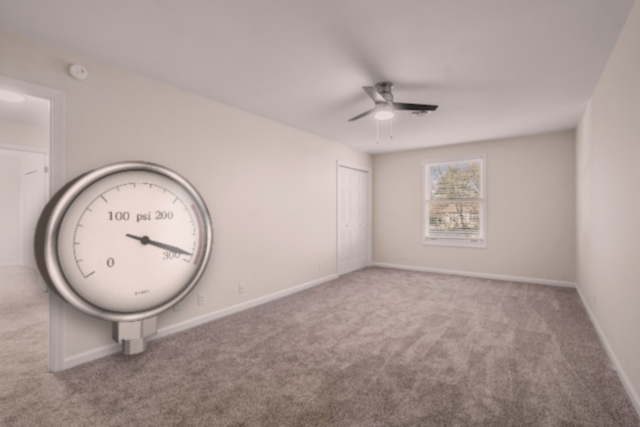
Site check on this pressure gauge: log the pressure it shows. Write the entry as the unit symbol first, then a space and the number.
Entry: psi 290
